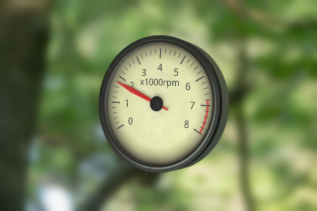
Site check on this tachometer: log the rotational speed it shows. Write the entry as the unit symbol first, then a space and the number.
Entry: rpm 1800
